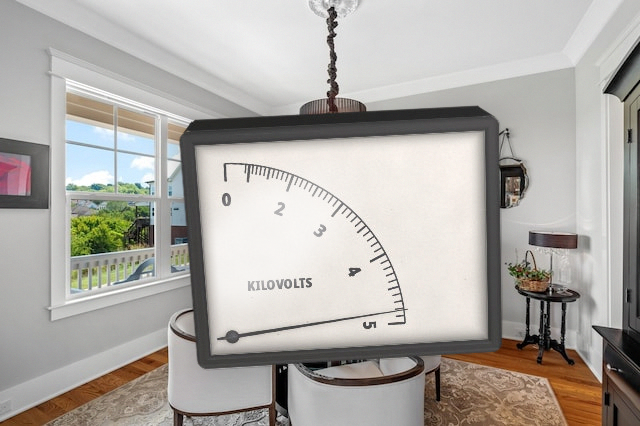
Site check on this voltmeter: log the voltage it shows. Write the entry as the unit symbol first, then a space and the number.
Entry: kV 4.8
